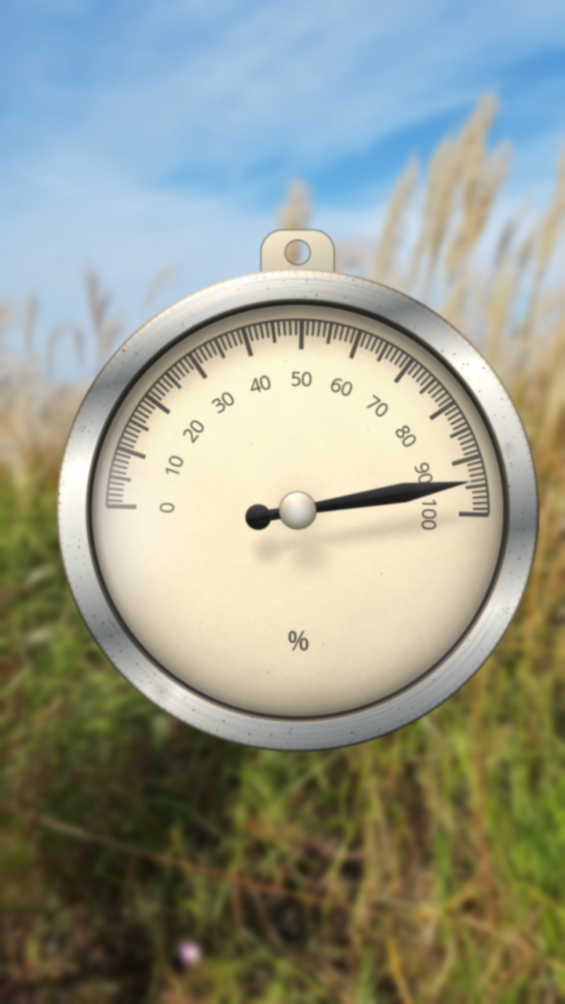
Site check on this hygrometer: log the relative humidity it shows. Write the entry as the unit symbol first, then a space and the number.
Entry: % 94
